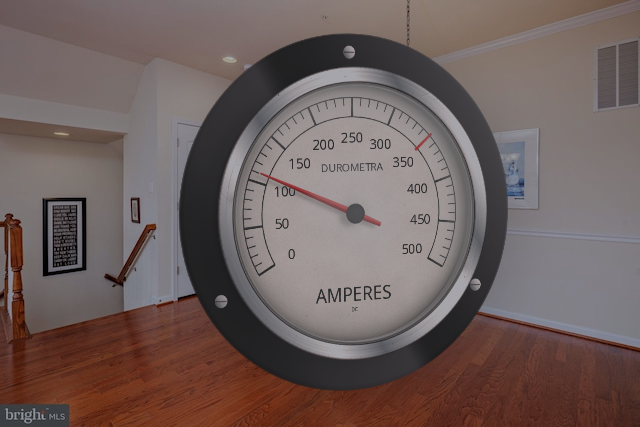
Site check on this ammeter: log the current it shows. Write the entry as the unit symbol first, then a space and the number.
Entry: A 110
